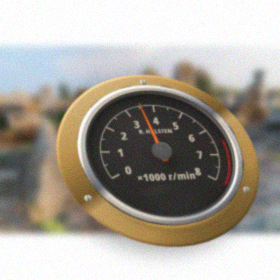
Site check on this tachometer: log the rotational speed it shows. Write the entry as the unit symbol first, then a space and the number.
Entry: rpm 3500
